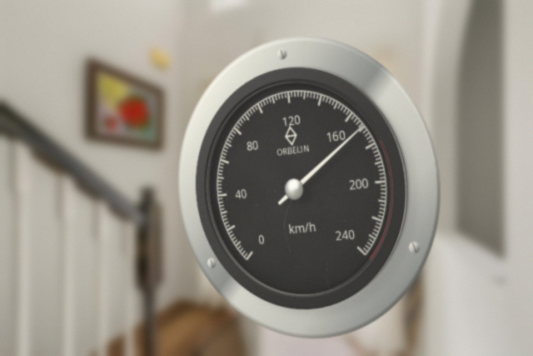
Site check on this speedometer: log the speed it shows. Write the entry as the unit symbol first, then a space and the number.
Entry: km/h 170
